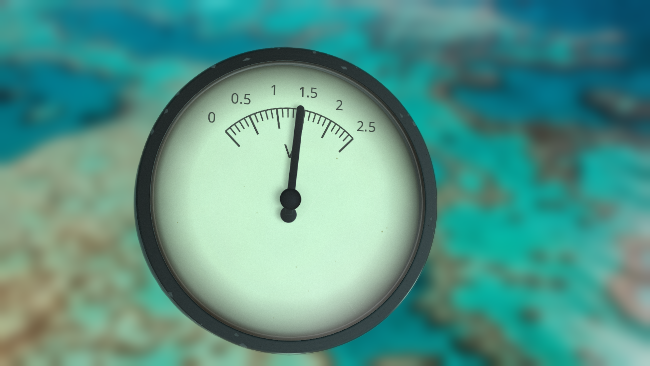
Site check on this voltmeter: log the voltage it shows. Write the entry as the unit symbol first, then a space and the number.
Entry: V 1.4
